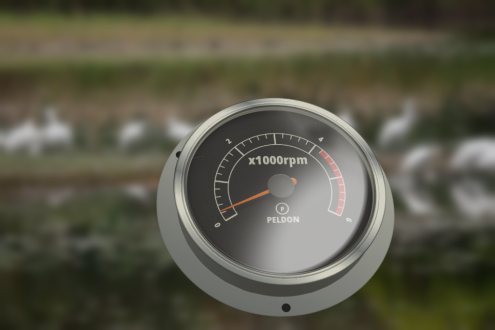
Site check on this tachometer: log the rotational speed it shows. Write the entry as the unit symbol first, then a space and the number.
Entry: rpm 200
